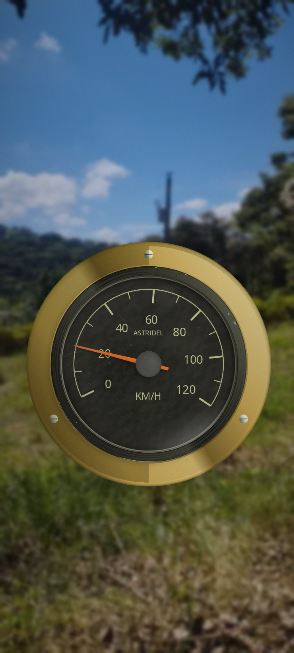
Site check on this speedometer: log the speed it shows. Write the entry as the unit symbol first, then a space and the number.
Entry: km/h 20
